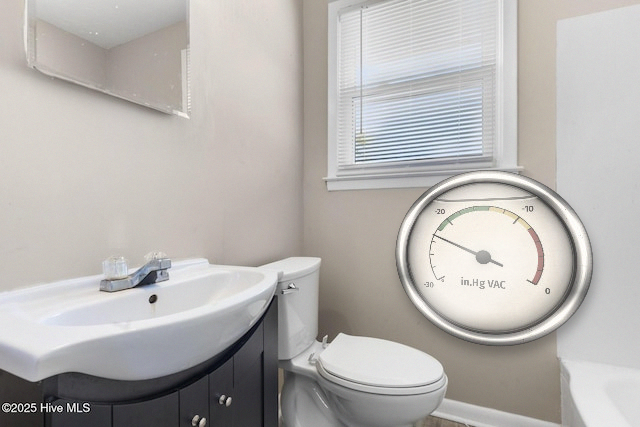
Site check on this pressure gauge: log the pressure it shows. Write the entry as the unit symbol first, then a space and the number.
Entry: inHg -23
